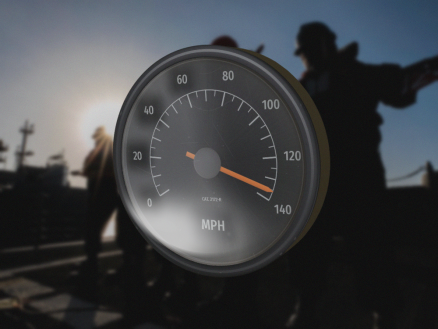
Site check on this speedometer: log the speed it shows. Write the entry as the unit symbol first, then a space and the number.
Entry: mph 135
